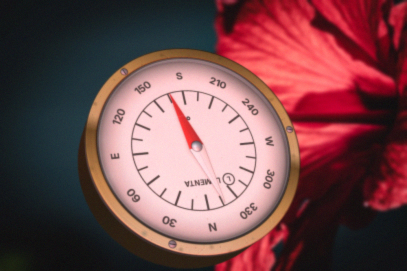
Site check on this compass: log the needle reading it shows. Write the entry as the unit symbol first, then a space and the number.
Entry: ° 165
